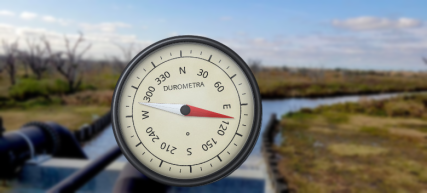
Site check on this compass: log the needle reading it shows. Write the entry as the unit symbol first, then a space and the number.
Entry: ° 105
